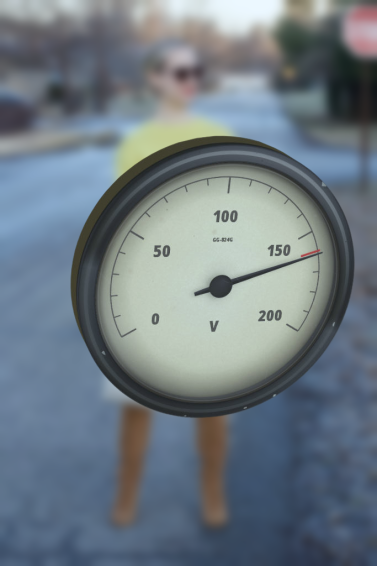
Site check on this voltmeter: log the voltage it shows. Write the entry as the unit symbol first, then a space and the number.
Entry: V 160
